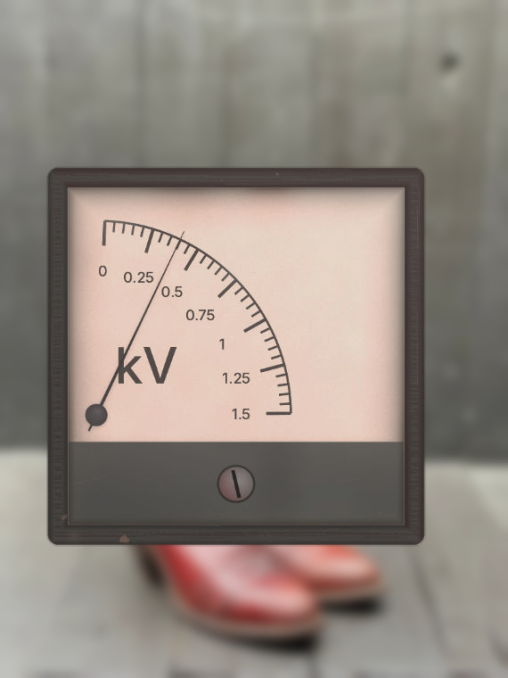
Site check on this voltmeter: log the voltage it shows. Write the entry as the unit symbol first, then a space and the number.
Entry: kV 0.4
